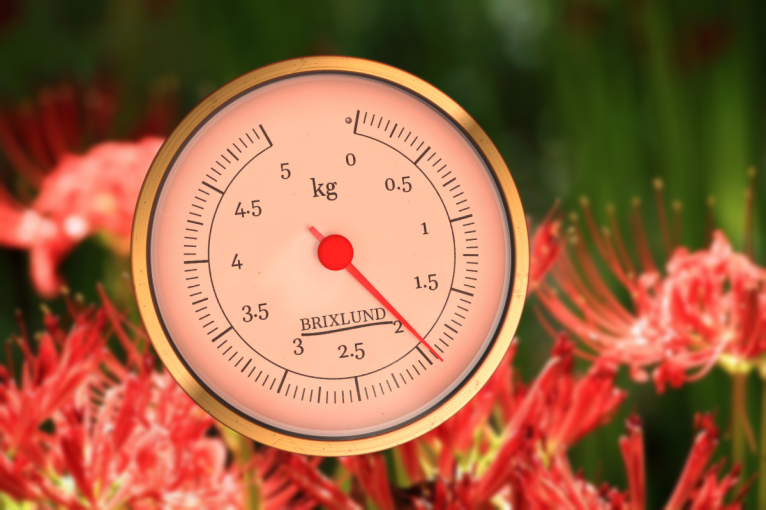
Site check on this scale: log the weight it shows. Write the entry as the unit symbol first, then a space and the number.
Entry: kg 1.95
